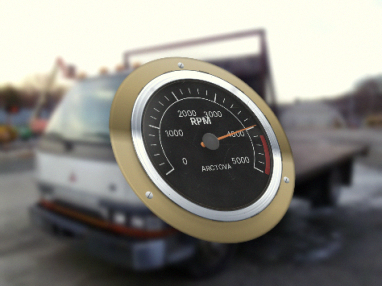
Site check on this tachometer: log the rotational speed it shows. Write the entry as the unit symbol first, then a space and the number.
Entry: rpm 4000
